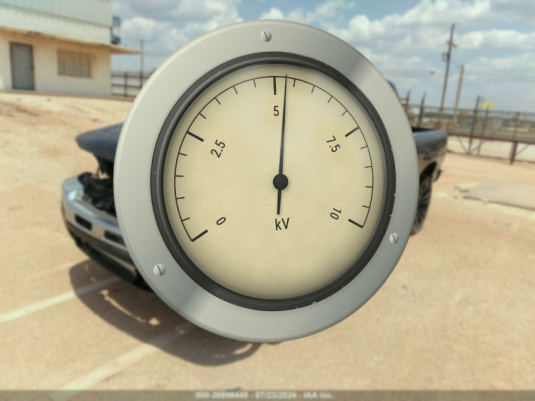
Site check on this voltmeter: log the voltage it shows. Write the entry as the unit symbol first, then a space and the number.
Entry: kV 5.25
